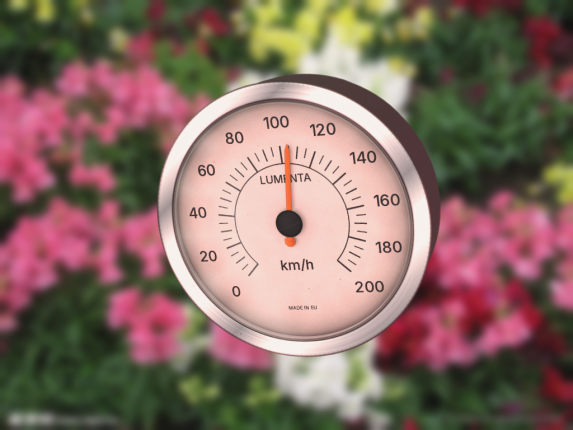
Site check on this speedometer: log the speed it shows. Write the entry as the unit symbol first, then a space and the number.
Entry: km/h 105
